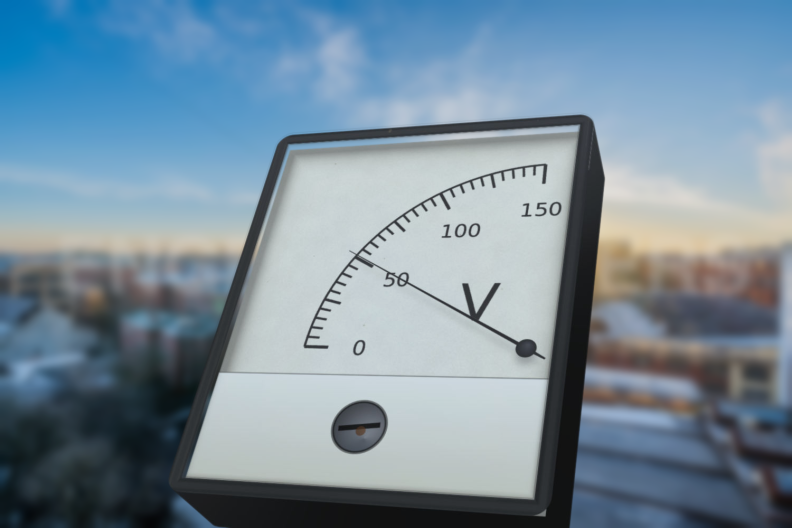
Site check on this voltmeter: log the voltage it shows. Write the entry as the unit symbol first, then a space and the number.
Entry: V 50
